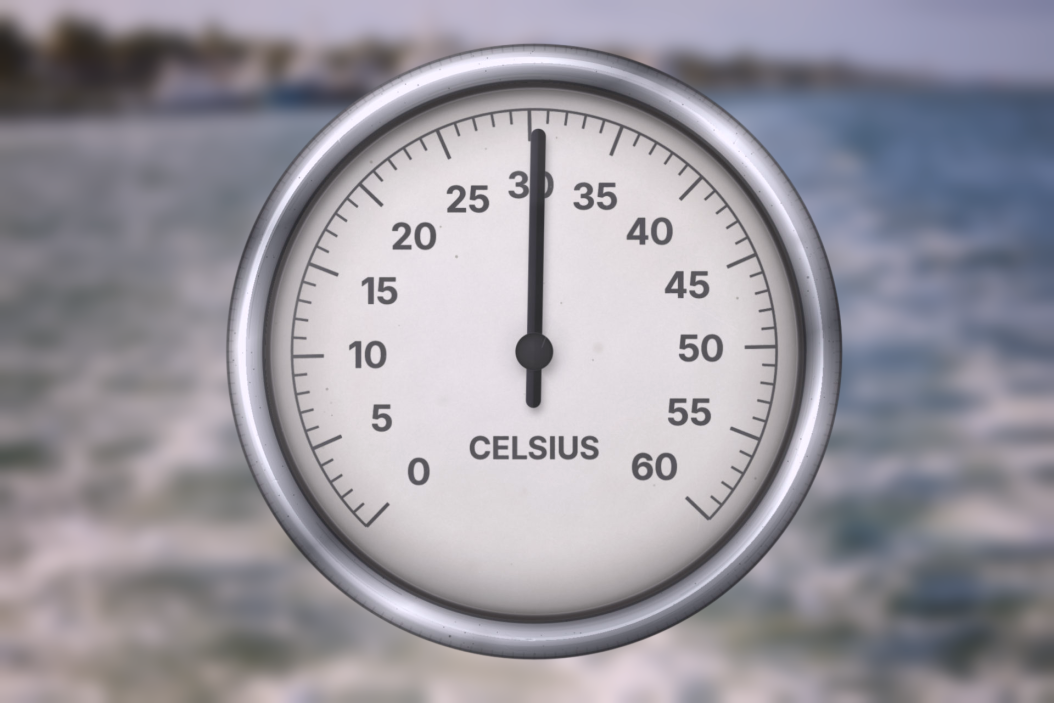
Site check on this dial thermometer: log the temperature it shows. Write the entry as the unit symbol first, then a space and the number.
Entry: °C 30.5
